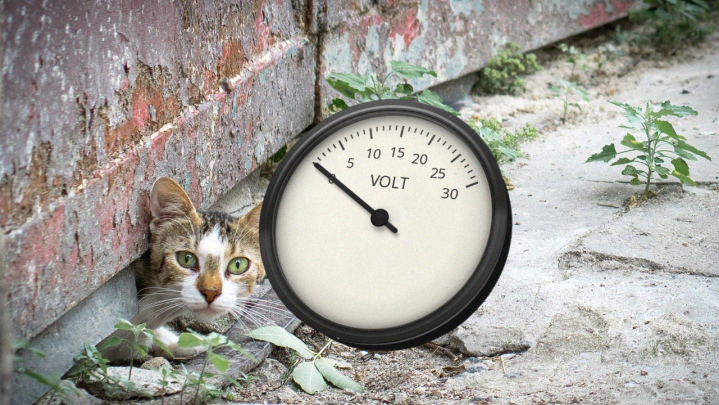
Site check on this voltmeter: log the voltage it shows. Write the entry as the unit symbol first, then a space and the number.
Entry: V 0
